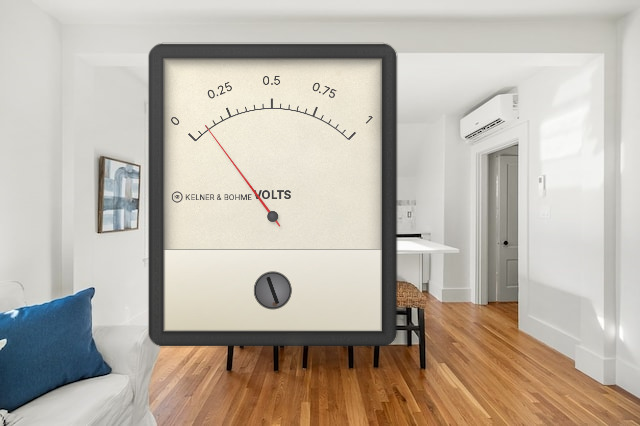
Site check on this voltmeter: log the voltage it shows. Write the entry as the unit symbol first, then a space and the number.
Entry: V 0.1
